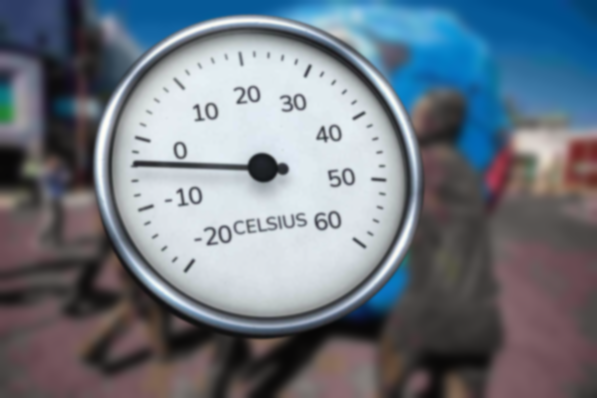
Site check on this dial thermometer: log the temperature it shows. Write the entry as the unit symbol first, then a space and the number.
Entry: °C -4
